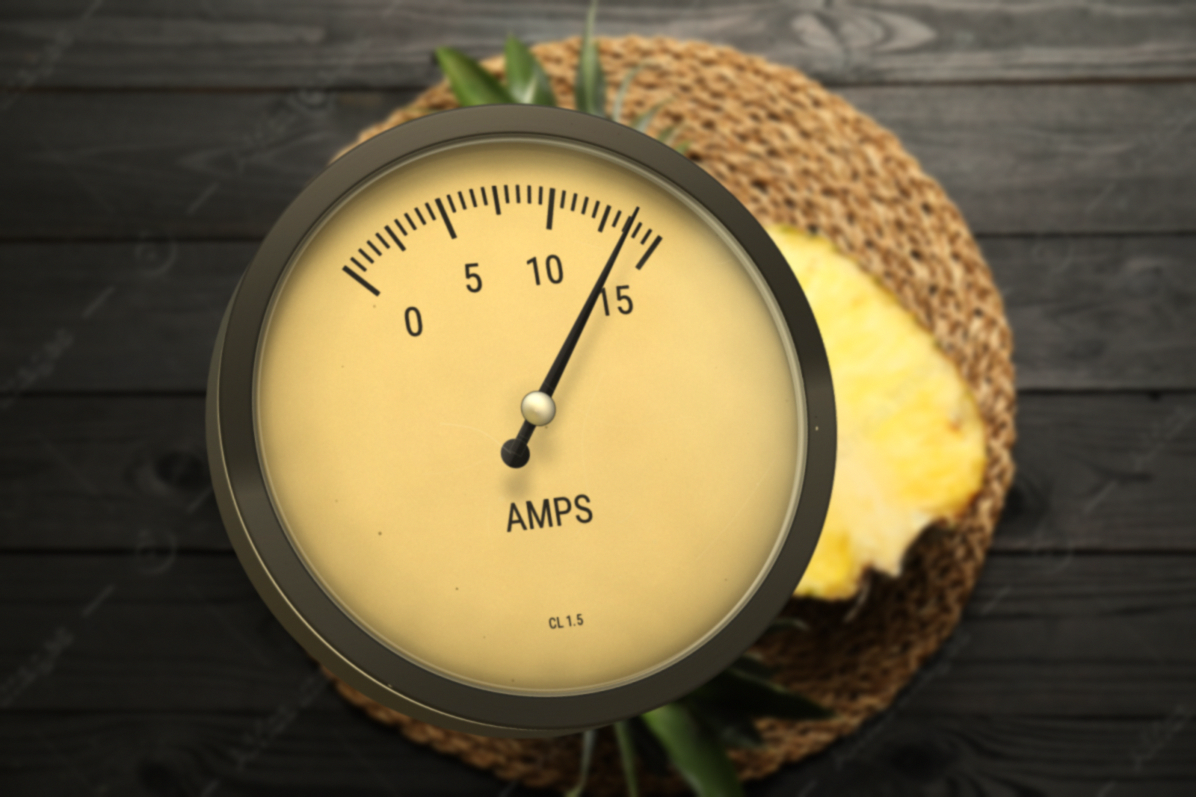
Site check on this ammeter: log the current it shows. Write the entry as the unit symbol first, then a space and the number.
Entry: A 13.5
